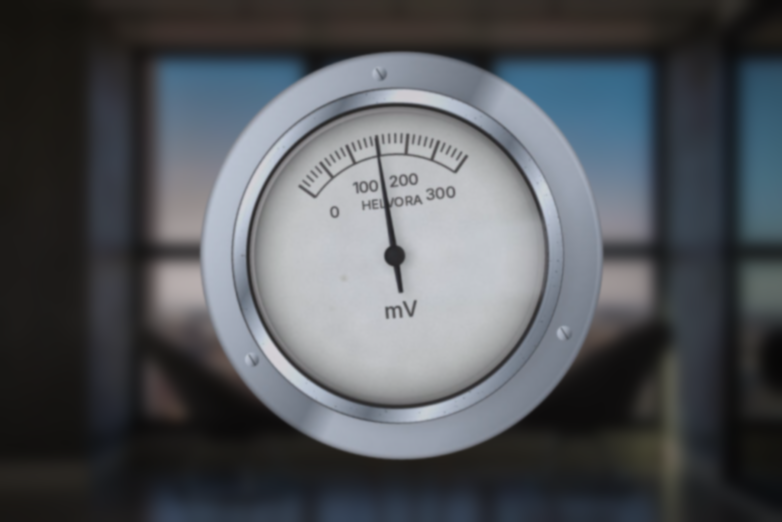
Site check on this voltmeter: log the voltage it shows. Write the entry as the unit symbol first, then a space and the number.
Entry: mV 150
